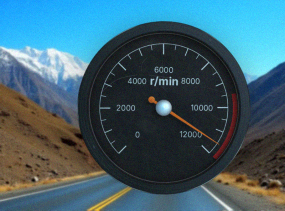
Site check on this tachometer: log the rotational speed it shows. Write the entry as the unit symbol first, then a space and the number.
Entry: rpm 11500
